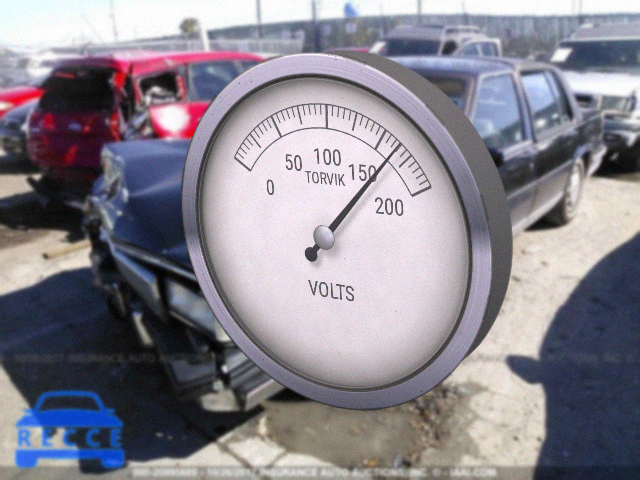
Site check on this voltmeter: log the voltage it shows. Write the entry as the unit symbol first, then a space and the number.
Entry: V 165
